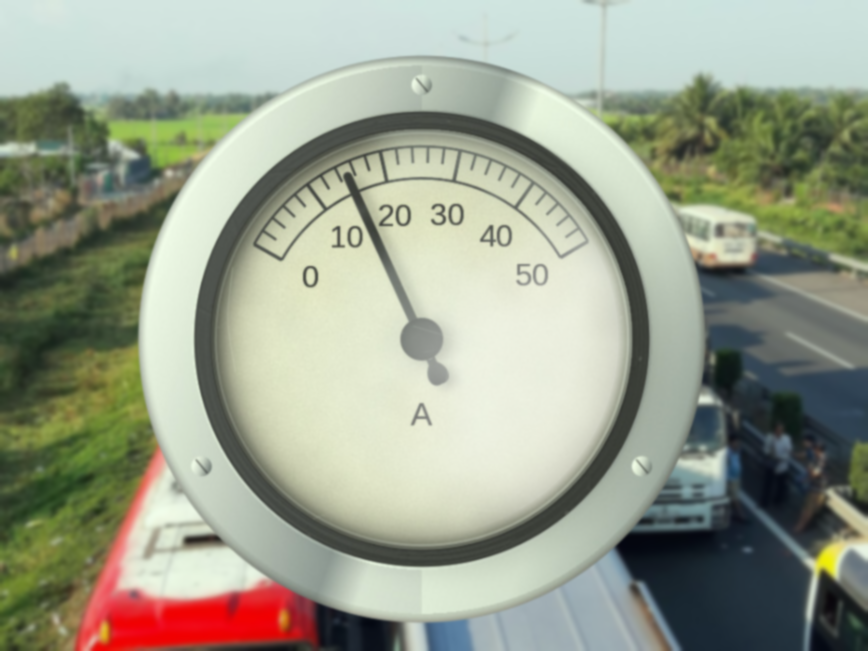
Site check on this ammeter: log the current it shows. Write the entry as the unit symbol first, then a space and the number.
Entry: A 15
